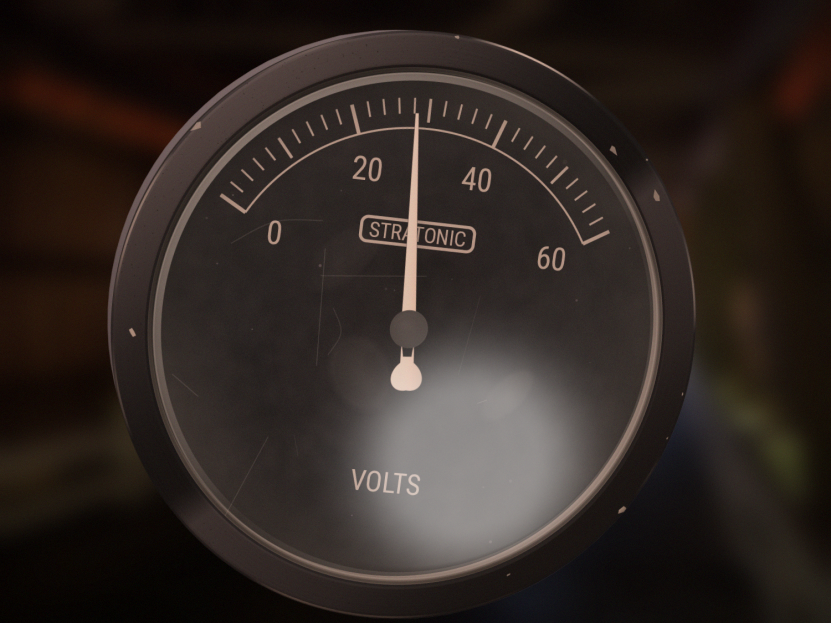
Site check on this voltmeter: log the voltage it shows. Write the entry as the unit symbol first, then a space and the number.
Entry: V 28
